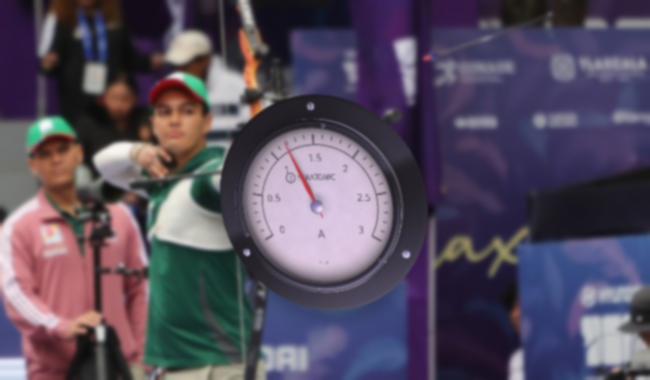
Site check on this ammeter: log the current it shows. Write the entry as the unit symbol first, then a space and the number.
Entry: A 1.2
